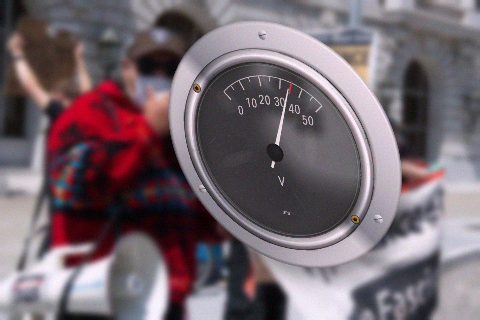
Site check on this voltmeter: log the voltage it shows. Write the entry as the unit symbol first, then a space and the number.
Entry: V 35
